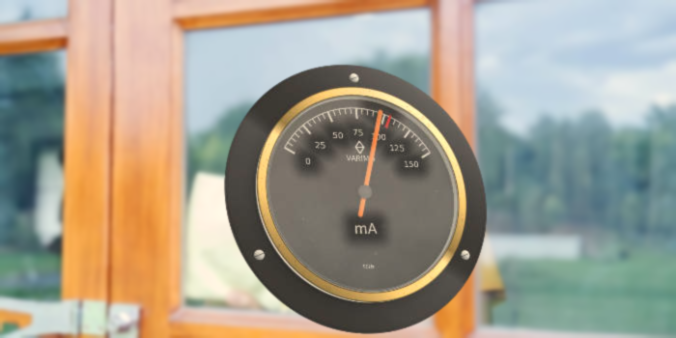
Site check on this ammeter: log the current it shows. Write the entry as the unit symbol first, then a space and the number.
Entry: mA 95
